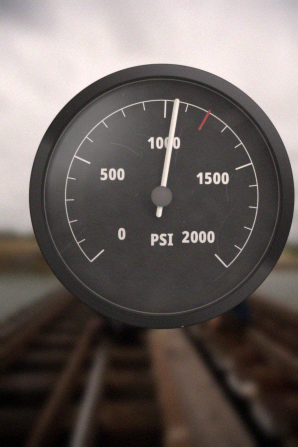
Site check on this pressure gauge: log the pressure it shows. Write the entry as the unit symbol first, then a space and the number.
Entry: psi 1050
